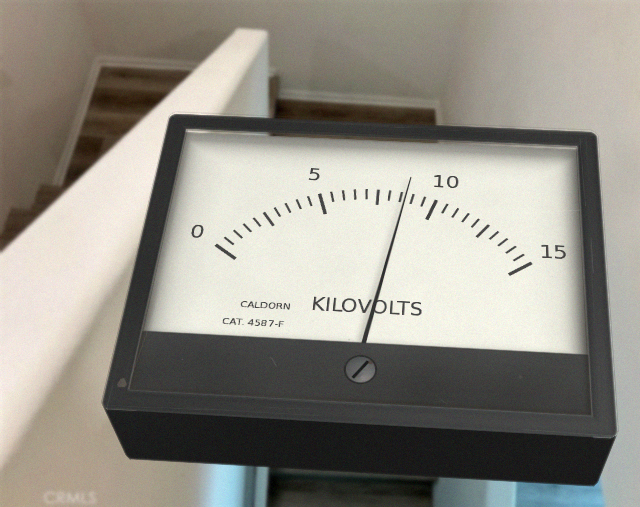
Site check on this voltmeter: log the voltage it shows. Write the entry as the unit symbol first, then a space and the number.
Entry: kV 8.75
